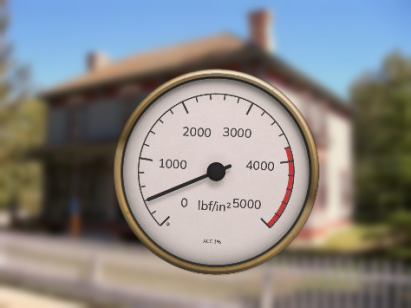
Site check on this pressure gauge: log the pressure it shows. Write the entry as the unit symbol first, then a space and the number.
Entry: psi 400
